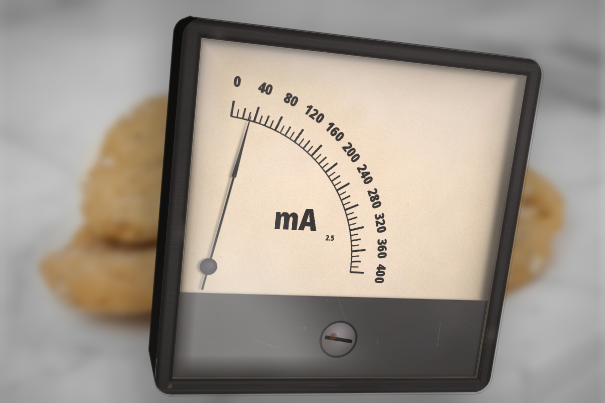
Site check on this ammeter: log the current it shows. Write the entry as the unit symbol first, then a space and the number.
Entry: mA 30
